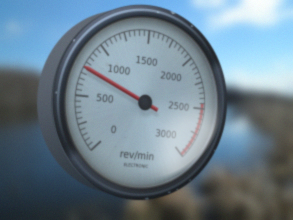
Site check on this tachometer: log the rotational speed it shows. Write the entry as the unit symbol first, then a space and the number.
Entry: rpm 750
